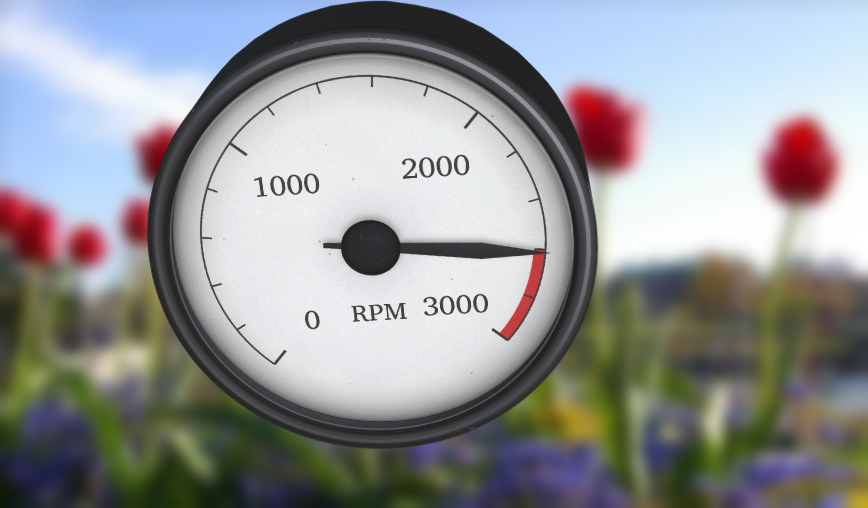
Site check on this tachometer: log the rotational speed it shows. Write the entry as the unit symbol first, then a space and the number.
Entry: rpm 2600
